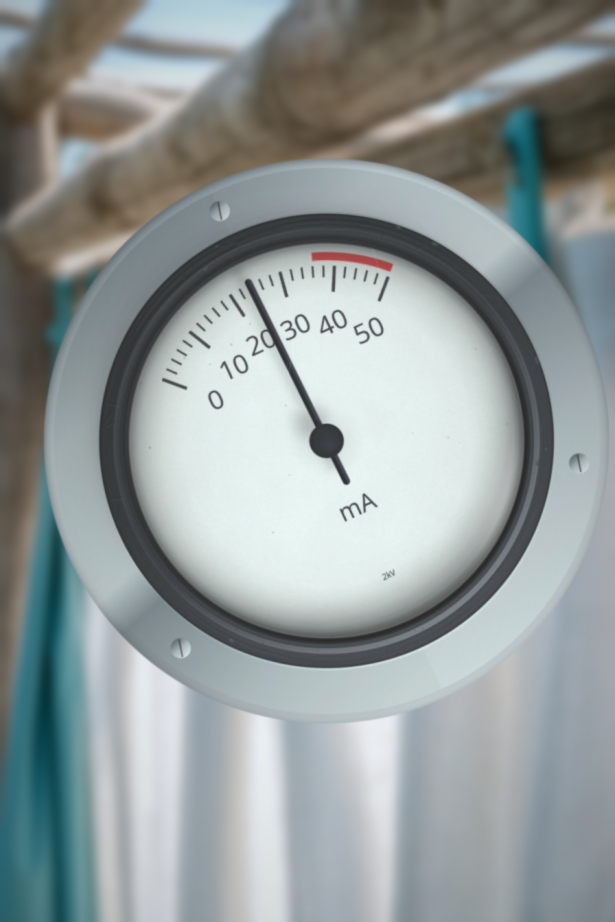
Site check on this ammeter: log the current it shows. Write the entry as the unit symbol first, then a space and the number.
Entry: mA 24
